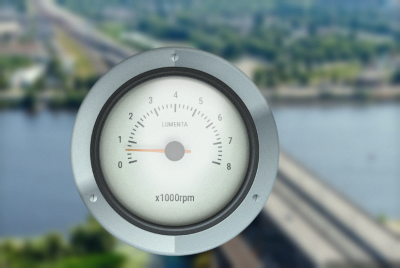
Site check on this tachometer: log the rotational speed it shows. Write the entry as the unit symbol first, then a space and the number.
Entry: rpm 600
